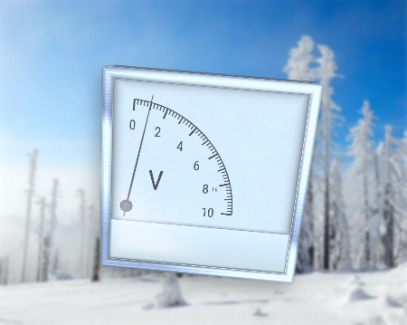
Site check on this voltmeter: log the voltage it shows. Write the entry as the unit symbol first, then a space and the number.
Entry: V 1
